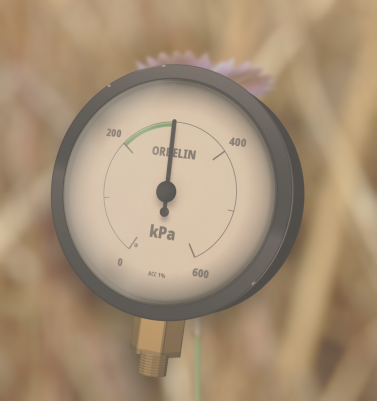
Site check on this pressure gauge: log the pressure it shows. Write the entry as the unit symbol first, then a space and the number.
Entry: kPa 300
